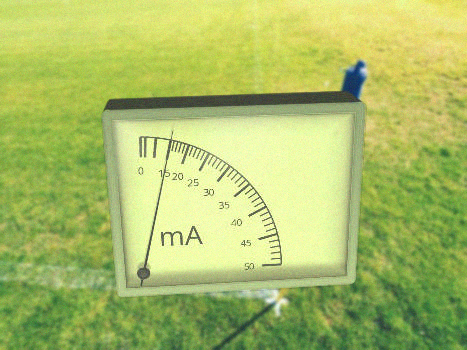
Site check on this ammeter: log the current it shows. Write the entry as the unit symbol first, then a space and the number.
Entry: mA 15
